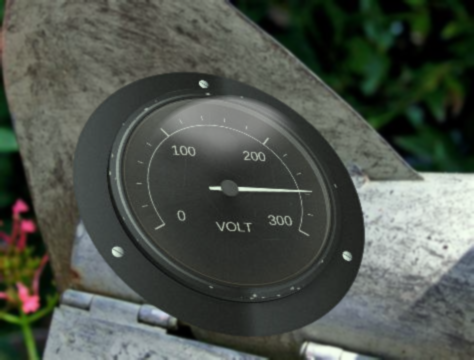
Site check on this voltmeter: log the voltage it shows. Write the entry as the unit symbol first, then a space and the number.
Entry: V 260
